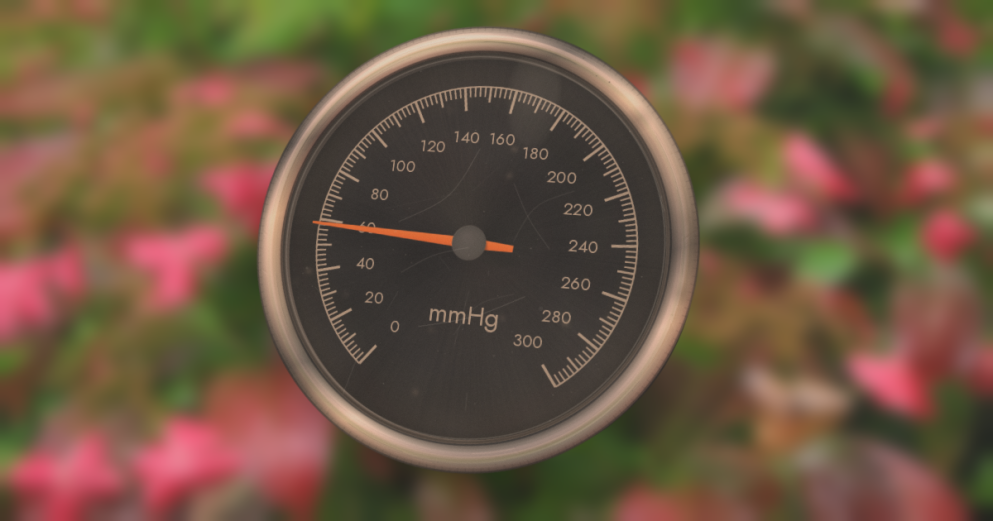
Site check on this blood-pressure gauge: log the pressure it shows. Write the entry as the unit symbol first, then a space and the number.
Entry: mmHg 58
